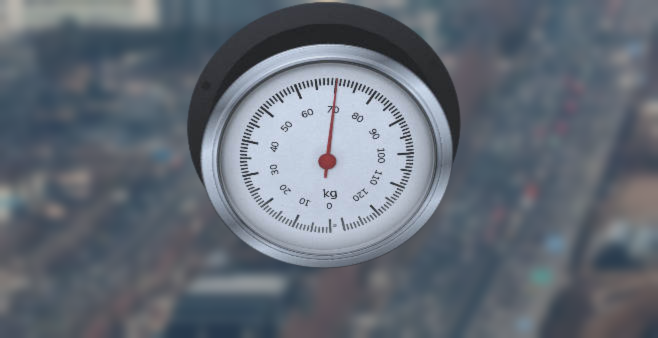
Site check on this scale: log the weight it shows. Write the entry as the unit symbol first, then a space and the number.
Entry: kg 70
